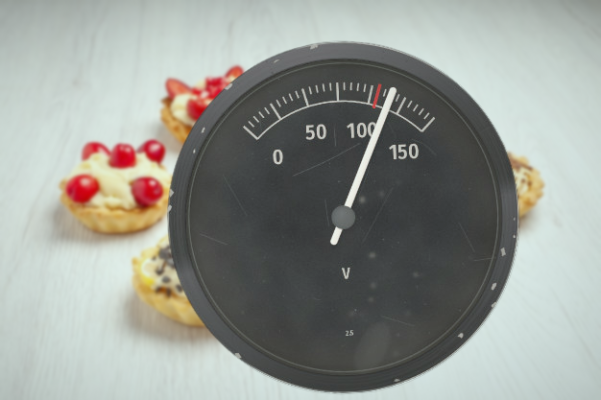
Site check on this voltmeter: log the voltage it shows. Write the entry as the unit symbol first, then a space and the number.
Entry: V 115
